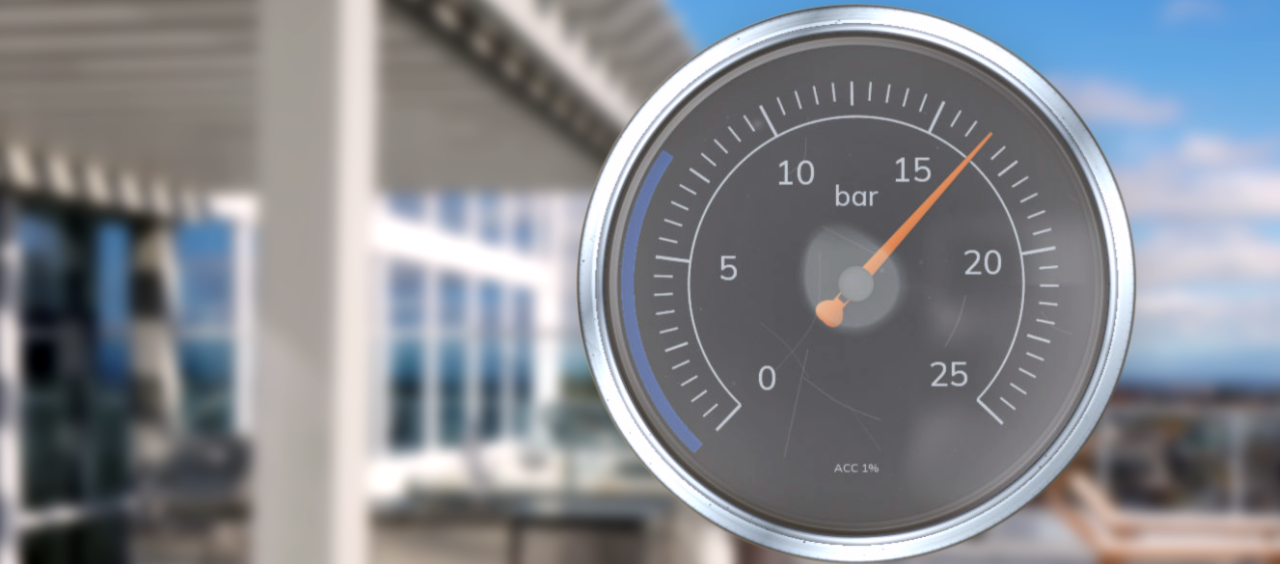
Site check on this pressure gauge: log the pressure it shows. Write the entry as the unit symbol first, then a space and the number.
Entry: bar 16.5
